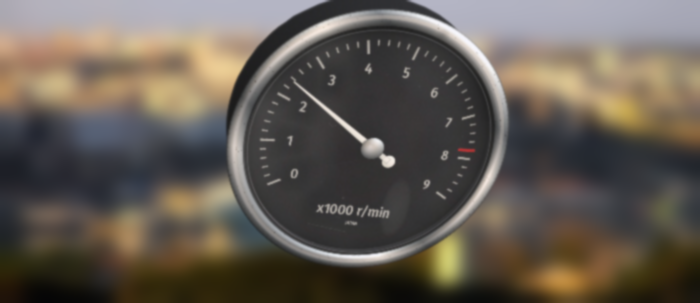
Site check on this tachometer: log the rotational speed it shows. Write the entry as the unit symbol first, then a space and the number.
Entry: rpm 2400
